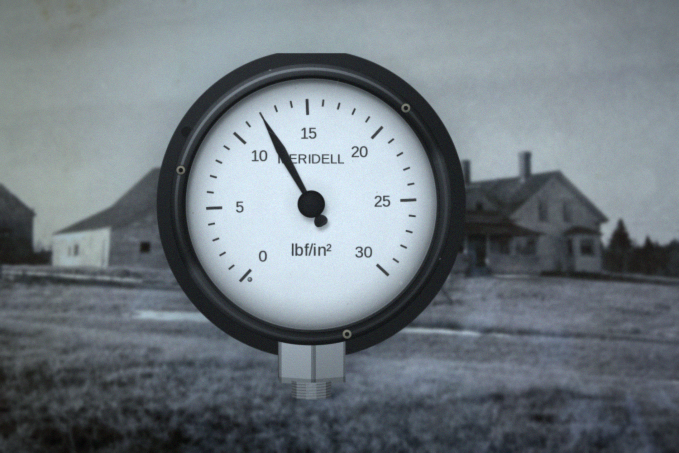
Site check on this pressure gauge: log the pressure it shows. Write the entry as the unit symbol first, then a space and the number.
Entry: psi 12
